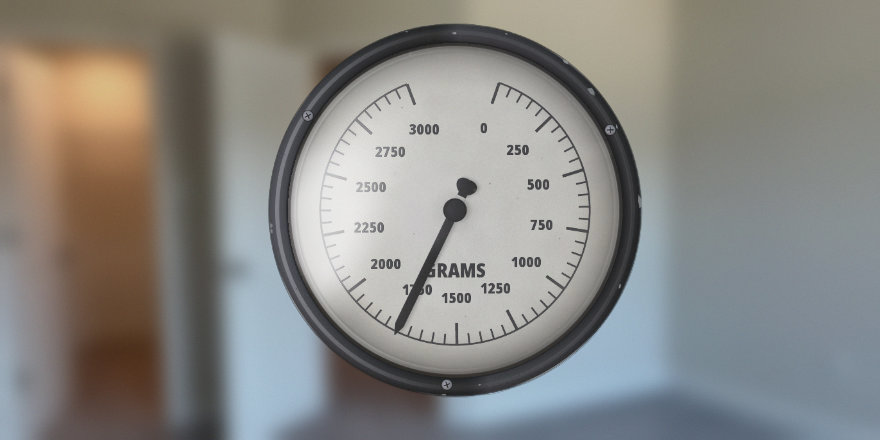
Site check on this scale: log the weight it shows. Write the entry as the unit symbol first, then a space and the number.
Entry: g 1750
